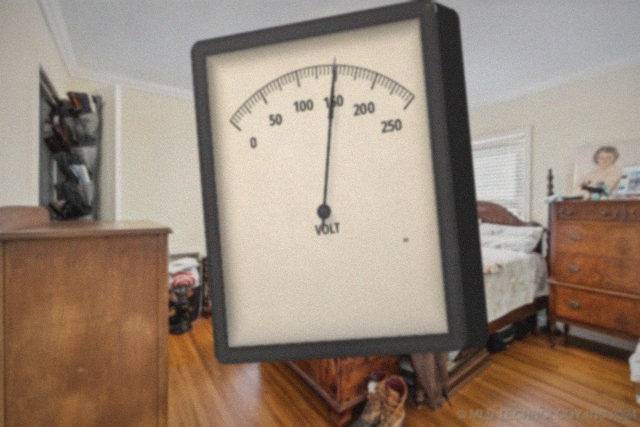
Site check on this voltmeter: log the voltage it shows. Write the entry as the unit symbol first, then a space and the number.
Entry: V 150
